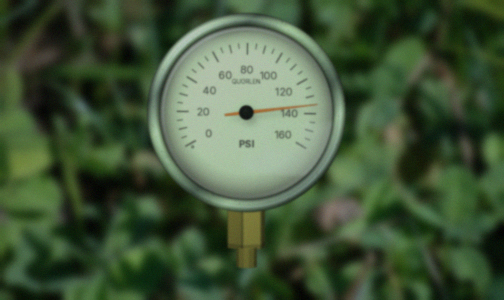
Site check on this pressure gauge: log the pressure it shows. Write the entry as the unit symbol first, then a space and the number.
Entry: psi 135
